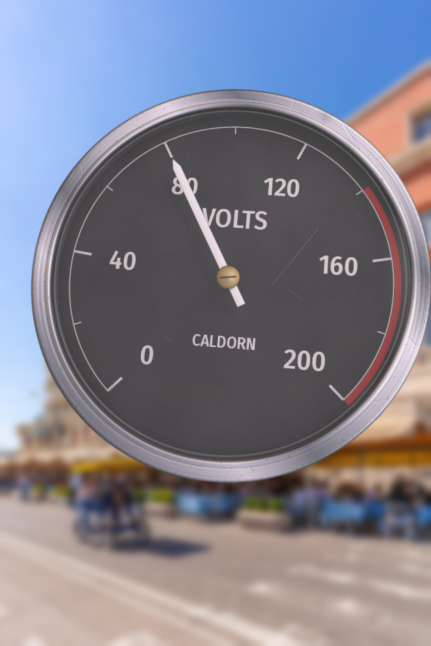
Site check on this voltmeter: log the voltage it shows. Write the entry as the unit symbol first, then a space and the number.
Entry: V 80
